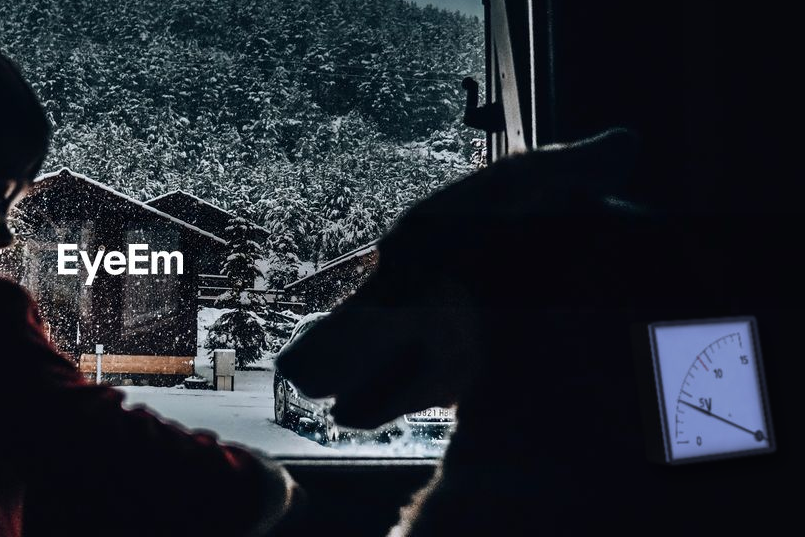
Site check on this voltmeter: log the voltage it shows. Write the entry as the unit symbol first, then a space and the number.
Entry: V 4
